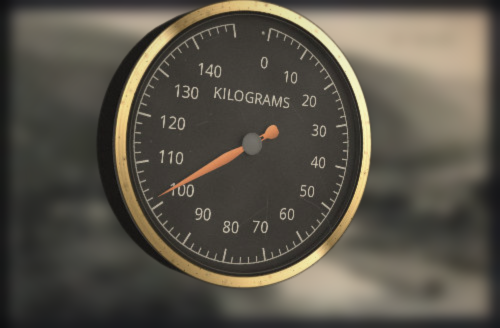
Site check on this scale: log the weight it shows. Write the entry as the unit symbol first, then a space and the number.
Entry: kg 102
